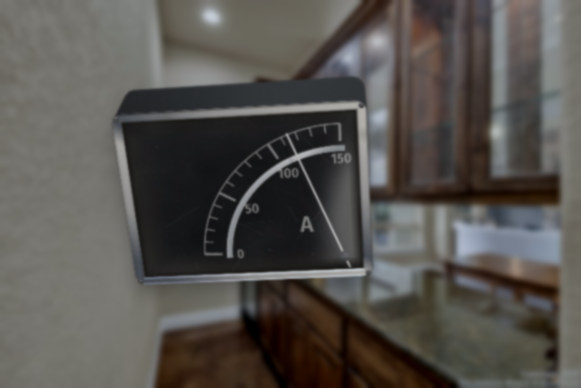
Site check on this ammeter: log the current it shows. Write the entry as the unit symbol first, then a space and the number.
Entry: A 115
